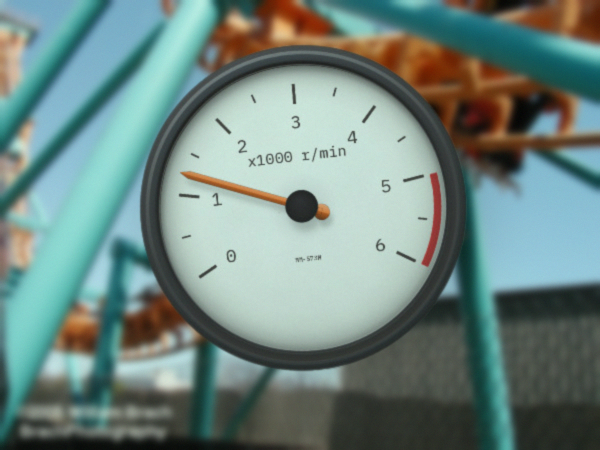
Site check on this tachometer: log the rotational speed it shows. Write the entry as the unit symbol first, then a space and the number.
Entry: rpm 1250
